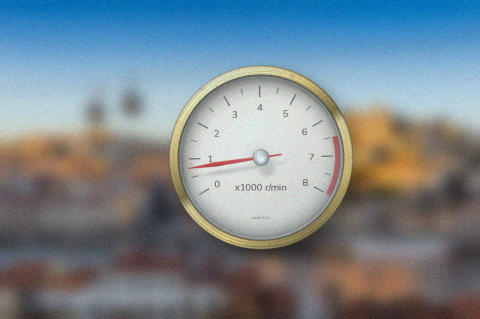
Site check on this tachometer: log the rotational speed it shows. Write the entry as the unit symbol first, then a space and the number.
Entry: rpm 750
